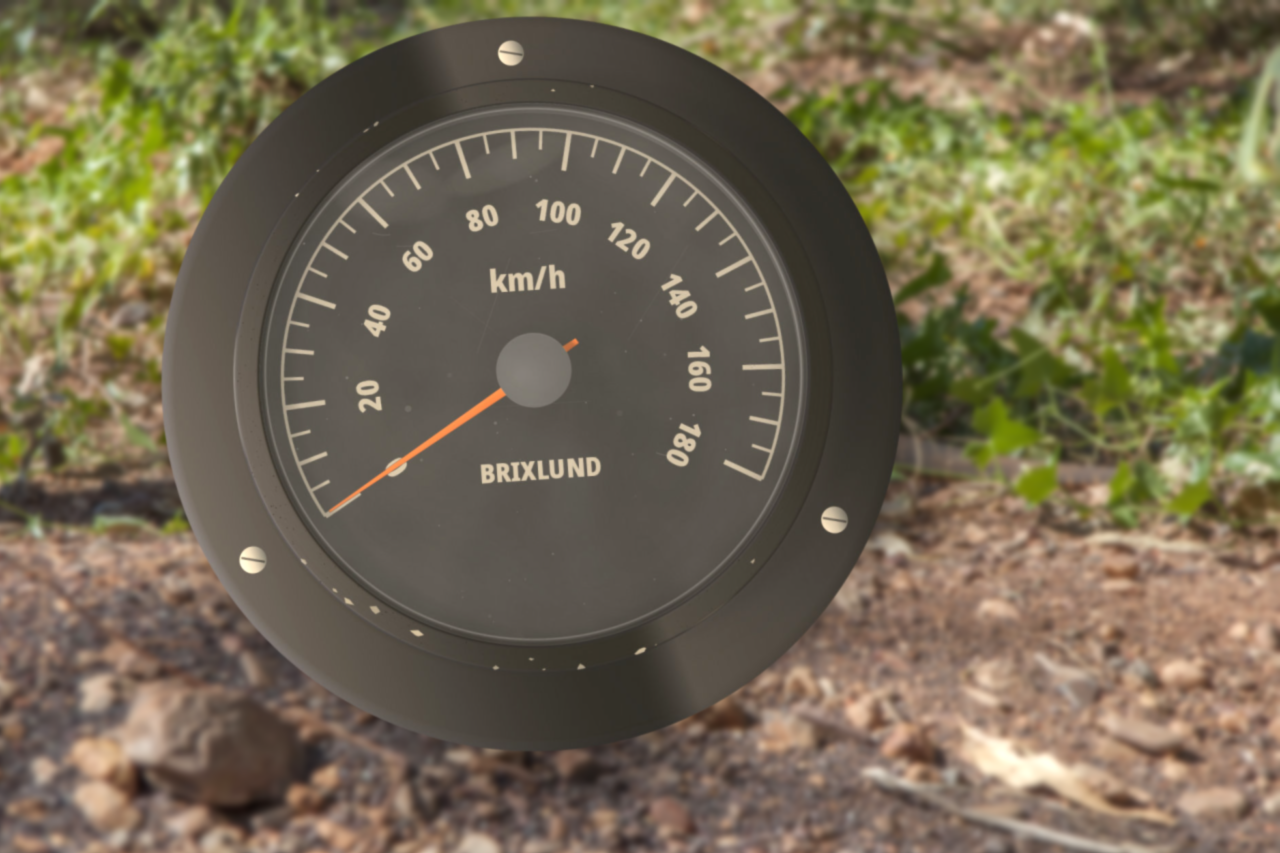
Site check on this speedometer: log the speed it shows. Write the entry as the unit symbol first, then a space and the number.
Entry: km/h 0
